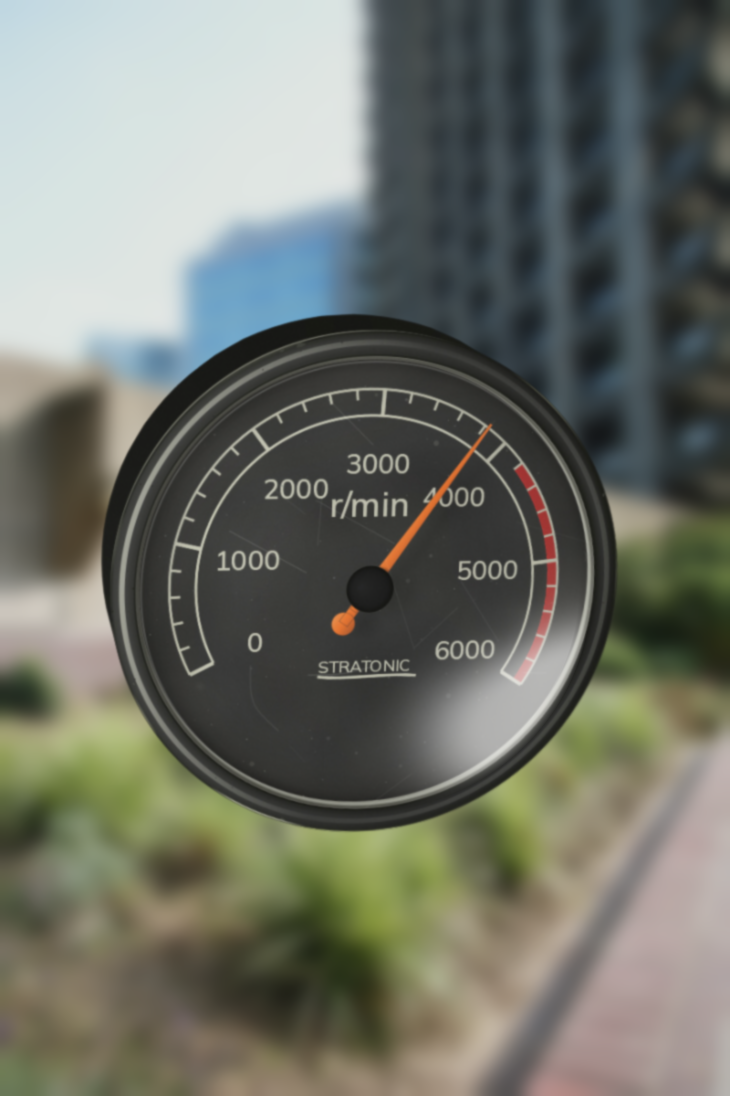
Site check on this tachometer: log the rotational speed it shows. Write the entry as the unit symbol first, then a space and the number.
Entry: rpm 3800
